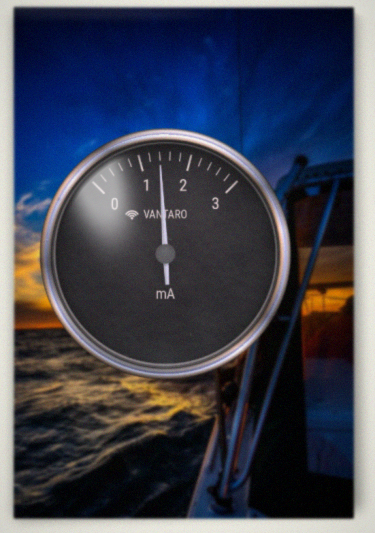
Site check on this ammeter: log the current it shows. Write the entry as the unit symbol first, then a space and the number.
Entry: mA 1.4
